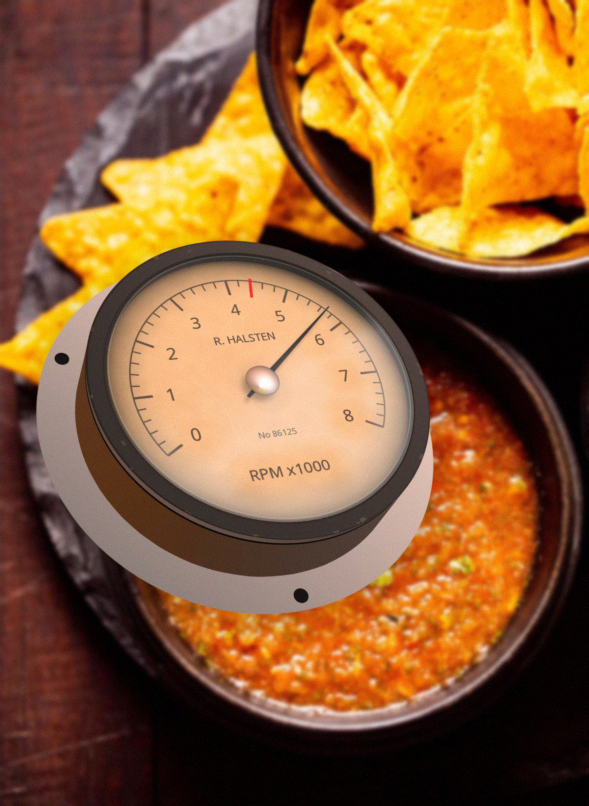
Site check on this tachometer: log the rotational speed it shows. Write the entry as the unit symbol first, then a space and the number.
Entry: rpm 5700
